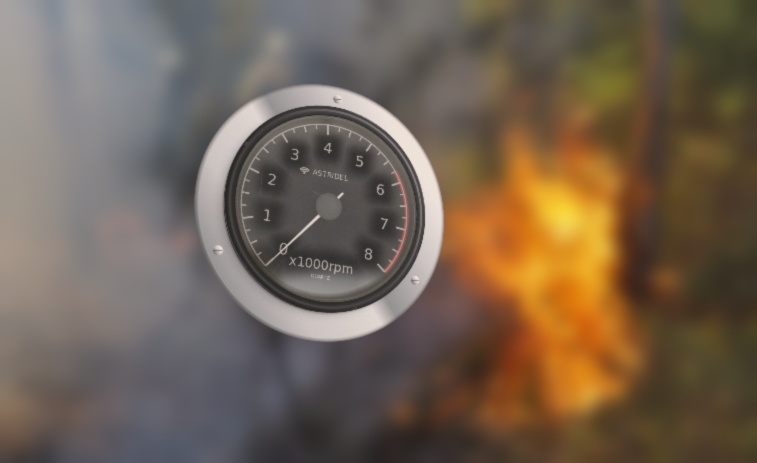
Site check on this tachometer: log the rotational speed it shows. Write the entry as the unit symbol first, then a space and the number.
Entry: rpm 0
